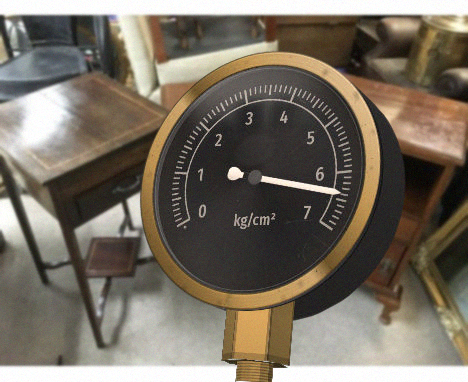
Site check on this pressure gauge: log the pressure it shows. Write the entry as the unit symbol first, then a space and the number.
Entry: kg/cm² 6.4
